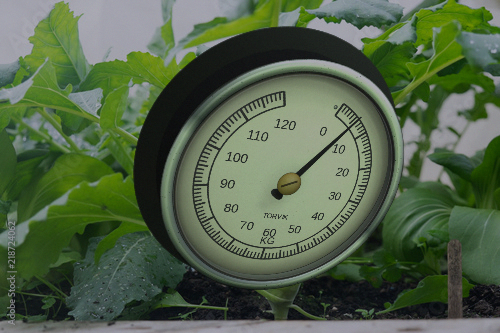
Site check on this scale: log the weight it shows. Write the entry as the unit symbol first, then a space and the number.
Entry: kg 5
